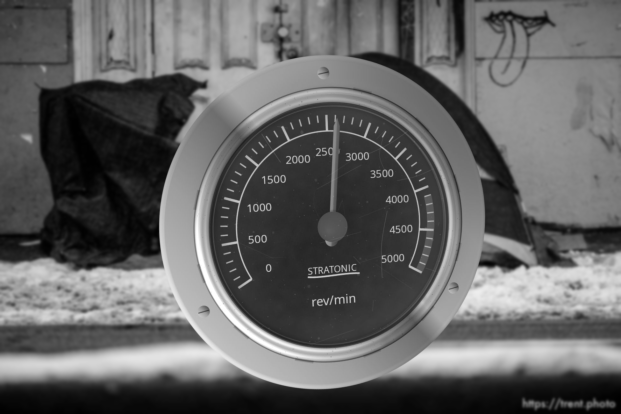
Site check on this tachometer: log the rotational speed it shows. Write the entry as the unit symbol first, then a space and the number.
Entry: rpm 2600
